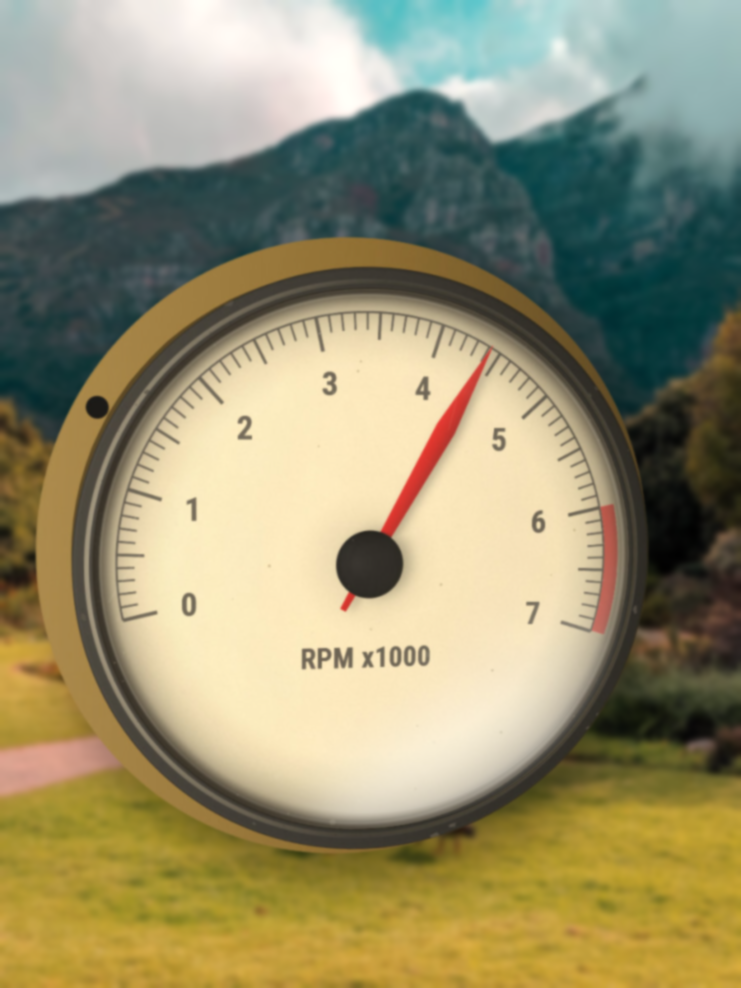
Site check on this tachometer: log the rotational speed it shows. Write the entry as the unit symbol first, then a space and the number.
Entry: rpm 4400
